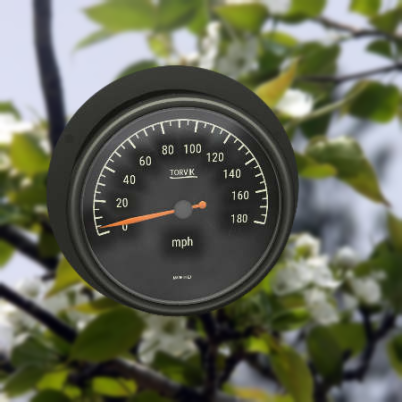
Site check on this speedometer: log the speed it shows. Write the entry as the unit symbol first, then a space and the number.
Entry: mph 5
